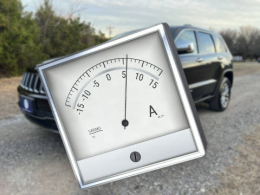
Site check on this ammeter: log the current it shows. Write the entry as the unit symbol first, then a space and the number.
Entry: A 6
